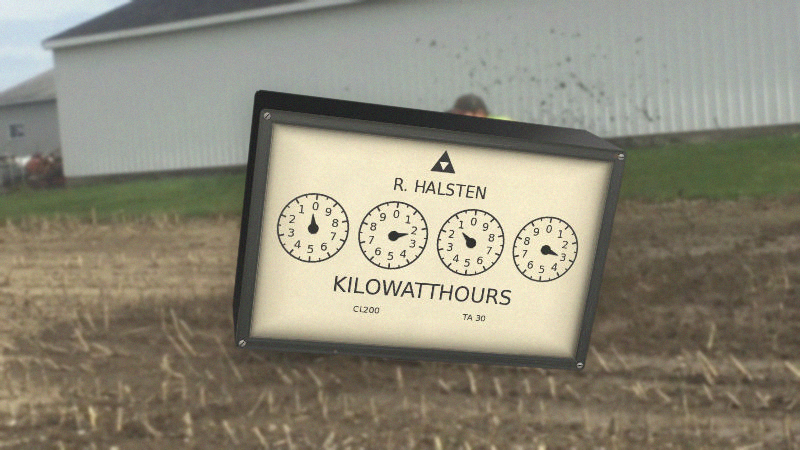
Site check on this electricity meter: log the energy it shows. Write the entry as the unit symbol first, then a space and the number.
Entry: kWh 213
